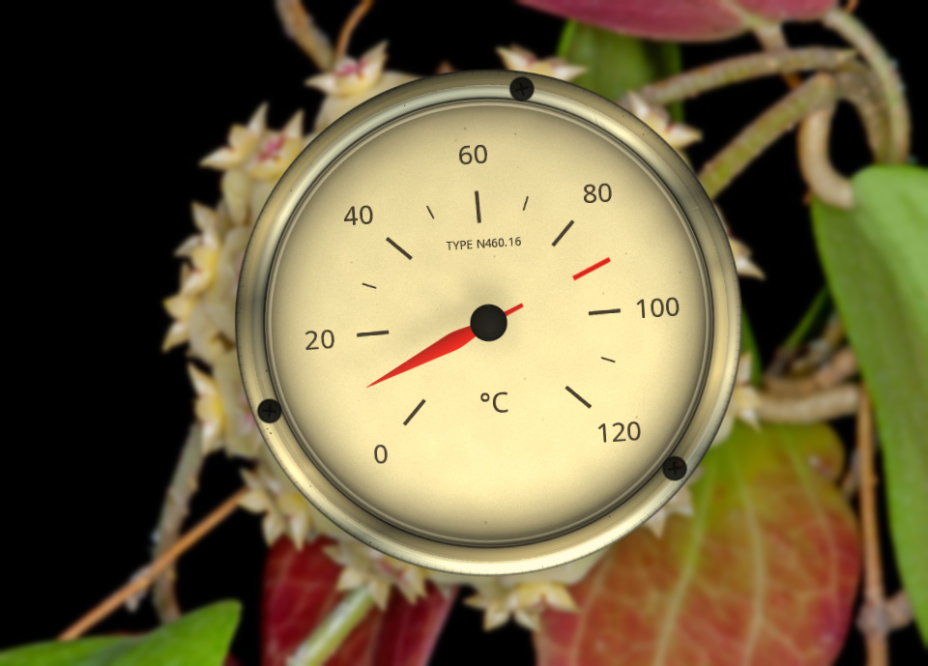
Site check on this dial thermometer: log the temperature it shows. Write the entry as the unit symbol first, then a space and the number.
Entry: °C 10
